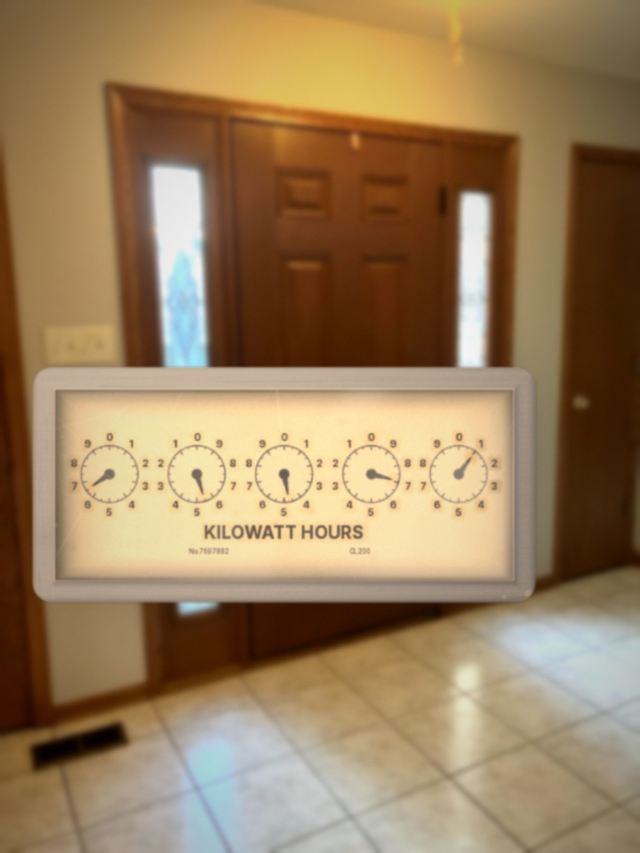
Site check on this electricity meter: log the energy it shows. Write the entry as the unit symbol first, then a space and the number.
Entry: kWh 65471
